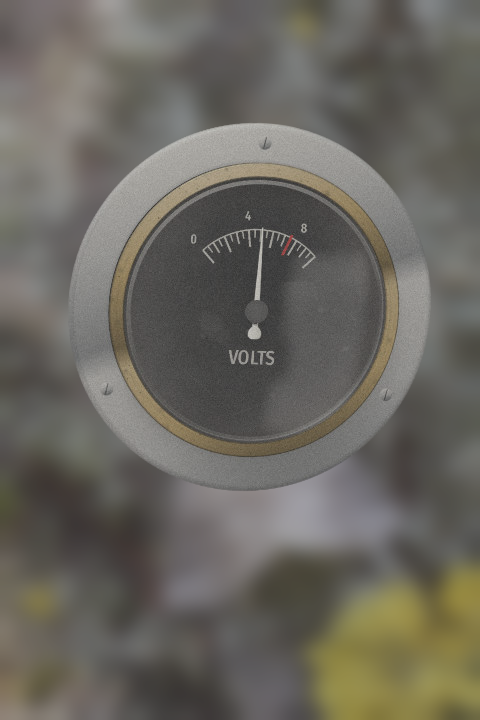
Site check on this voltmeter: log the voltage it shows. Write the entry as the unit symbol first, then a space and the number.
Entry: V 5
